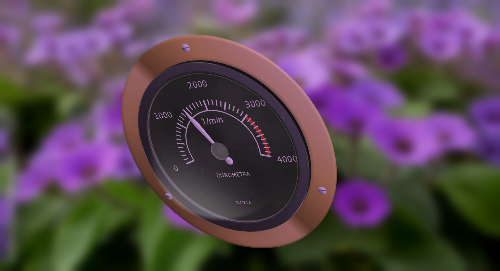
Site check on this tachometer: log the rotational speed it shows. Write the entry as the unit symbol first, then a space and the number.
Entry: rpm 1500
